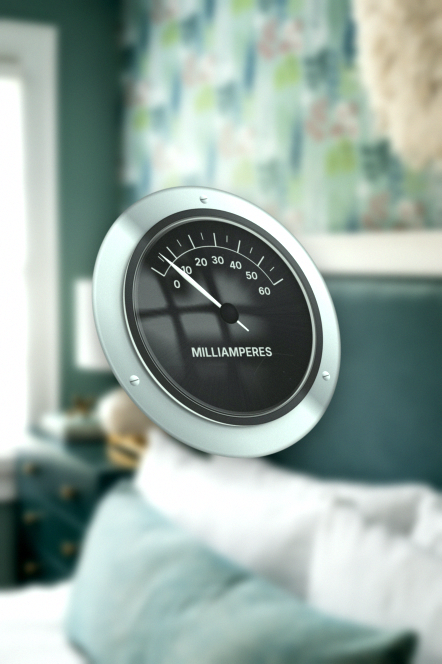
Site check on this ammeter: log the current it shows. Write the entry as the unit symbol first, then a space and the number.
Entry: mA 5
